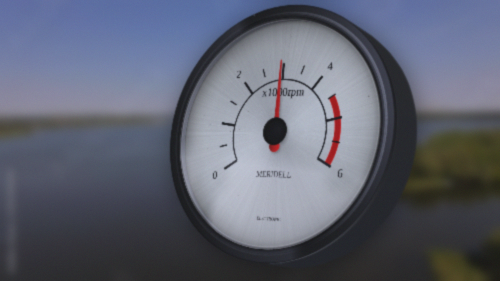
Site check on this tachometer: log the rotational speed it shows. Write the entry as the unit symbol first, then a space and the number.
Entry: rpm 3000
